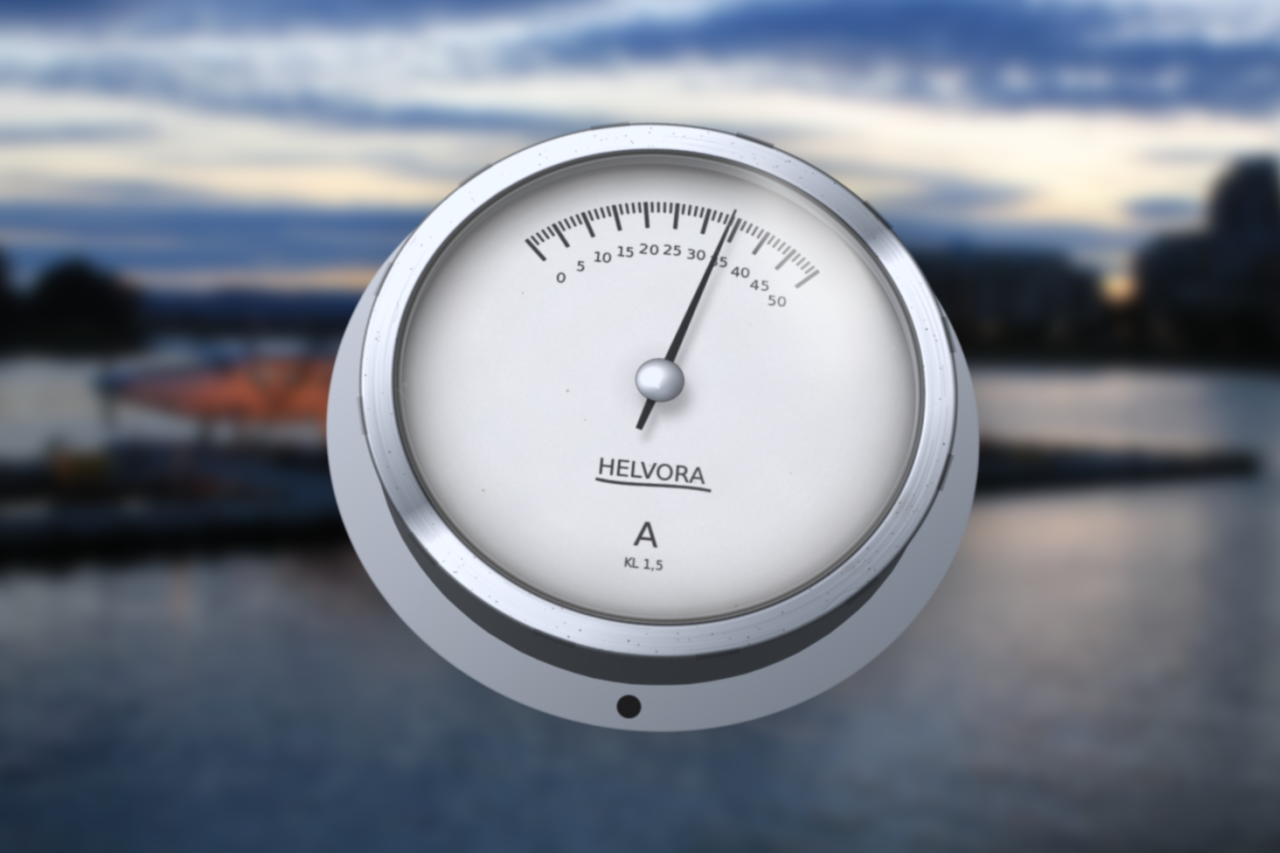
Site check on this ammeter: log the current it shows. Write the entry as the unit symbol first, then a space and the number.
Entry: A 34
